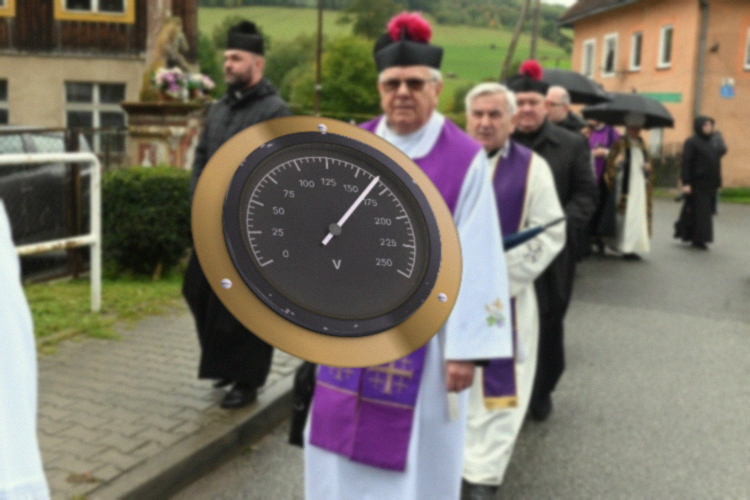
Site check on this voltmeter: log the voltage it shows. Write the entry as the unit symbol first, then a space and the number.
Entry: V 165
